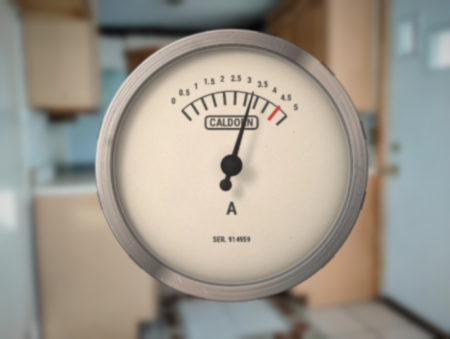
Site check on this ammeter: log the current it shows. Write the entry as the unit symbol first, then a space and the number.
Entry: A 3.25
